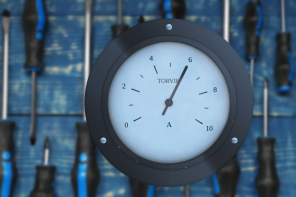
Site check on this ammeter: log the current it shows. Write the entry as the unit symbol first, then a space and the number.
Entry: A 6
